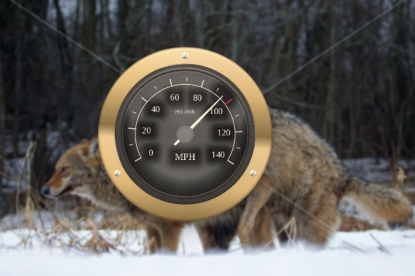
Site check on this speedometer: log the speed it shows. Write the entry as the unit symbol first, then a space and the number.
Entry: mph 95
